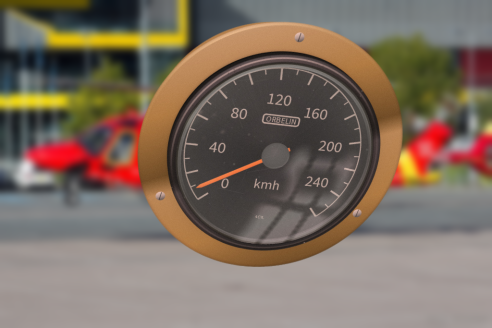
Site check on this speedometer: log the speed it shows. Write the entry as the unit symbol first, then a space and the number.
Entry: km/h 10
